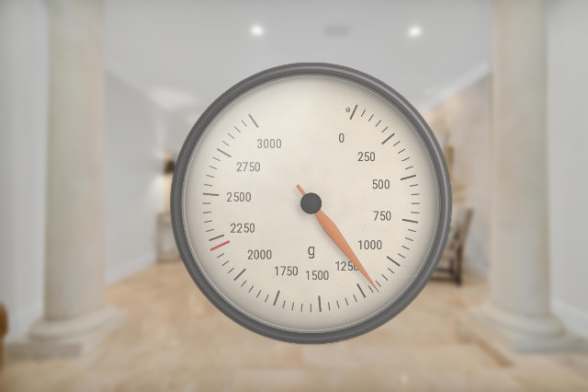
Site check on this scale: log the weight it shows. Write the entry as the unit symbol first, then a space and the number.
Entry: g 1175
